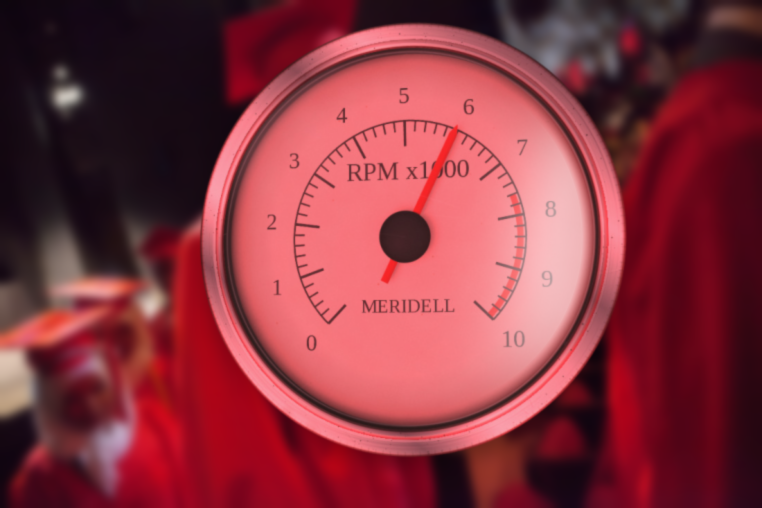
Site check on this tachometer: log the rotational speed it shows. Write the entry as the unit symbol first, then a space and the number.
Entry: rpm 6000
